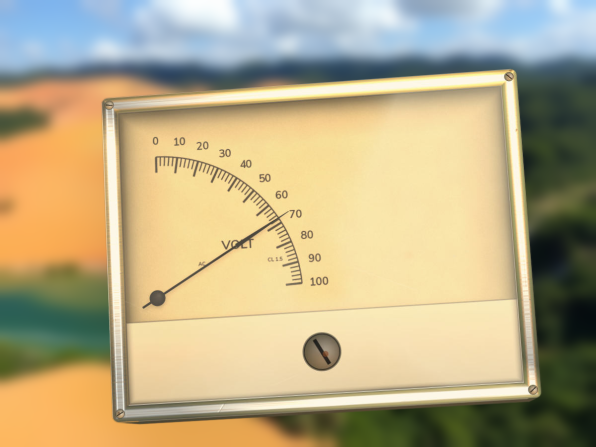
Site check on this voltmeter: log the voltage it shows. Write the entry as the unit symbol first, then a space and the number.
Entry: V 68
